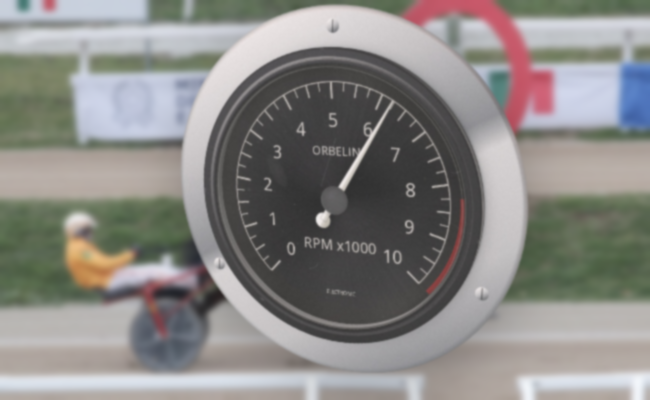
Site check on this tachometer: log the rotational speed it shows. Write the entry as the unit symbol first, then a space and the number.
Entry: rpm 6250
